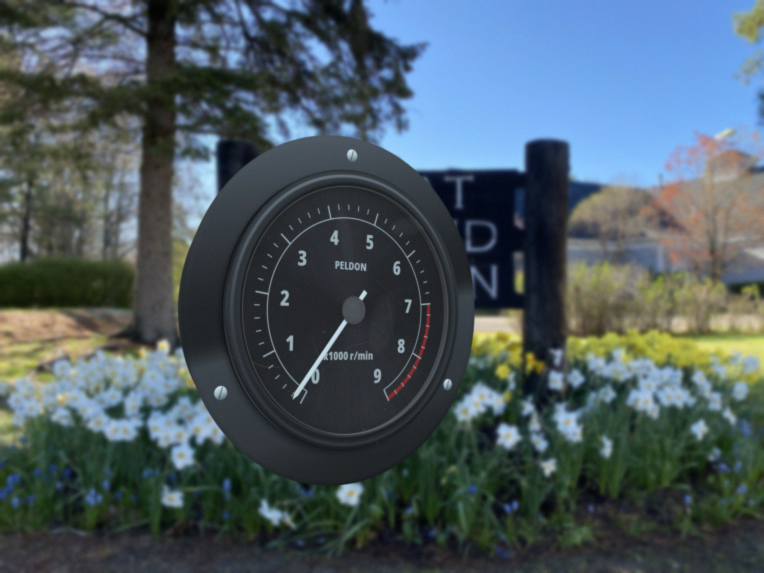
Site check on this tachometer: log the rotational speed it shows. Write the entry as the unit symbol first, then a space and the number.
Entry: rpm 200
